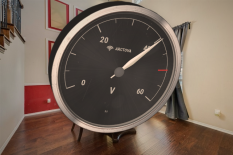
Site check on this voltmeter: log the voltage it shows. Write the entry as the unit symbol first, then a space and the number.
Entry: V 40
